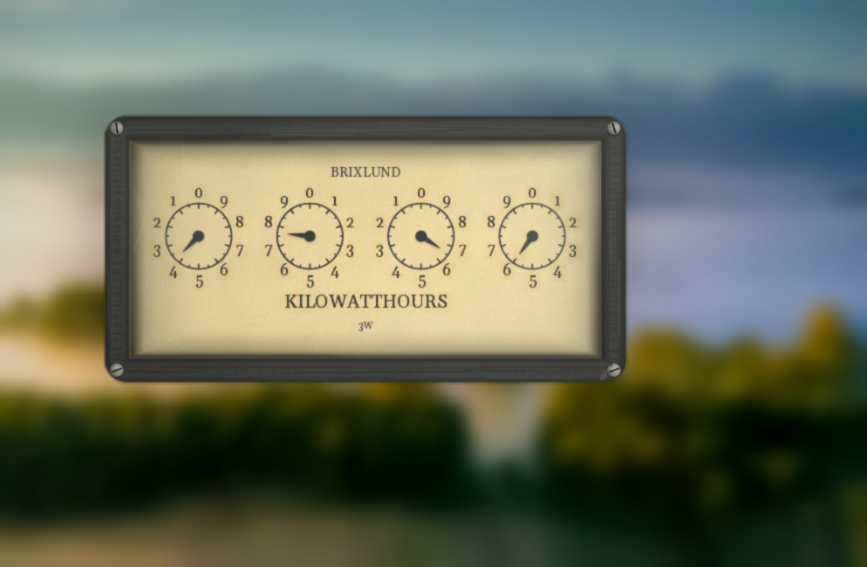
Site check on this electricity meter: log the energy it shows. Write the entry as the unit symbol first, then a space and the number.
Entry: kWh 3766
